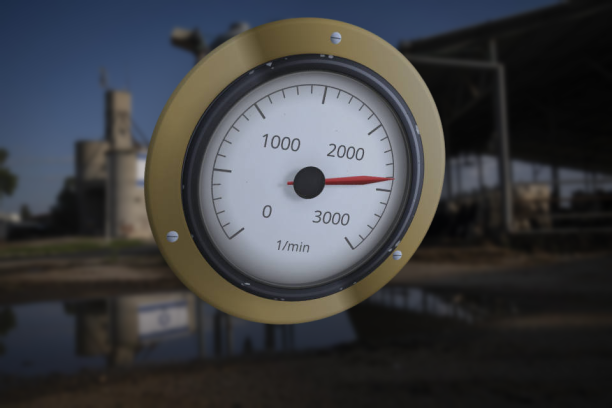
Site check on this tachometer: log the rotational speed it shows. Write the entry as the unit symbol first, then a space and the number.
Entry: rpm 2400
